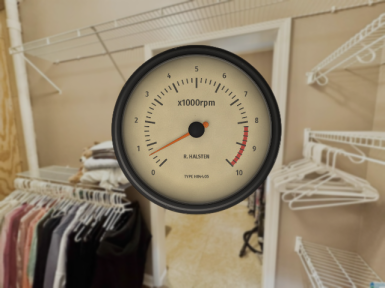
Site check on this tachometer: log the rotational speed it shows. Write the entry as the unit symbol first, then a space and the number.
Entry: rpm 600
